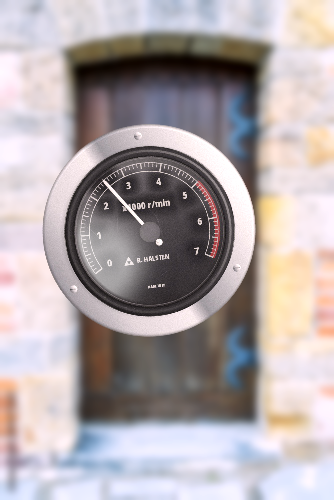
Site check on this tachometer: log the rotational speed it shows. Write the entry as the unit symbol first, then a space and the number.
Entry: rpm 2500
